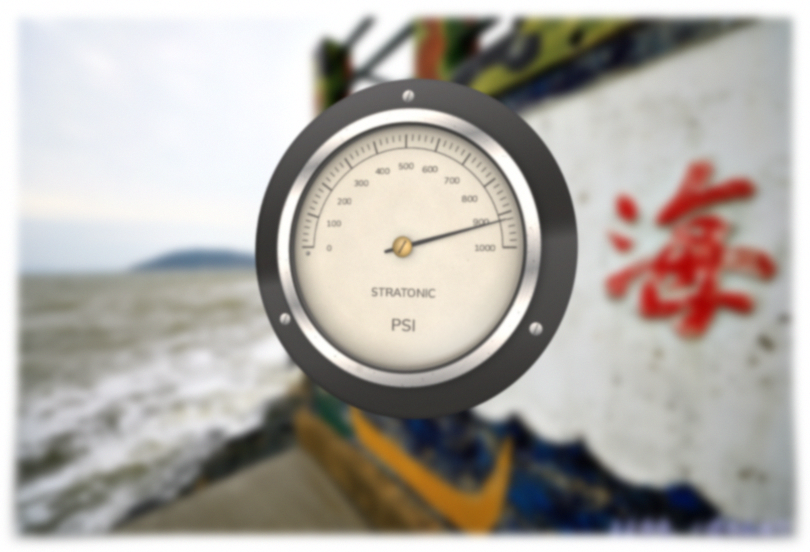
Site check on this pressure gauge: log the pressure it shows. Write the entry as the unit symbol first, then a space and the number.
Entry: psi 920
